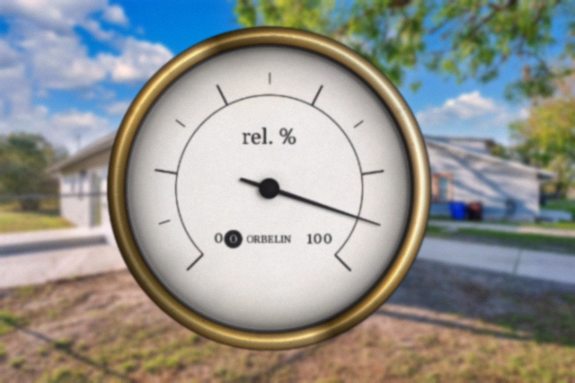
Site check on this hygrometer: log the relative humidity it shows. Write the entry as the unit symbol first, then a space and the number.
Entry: % 90
